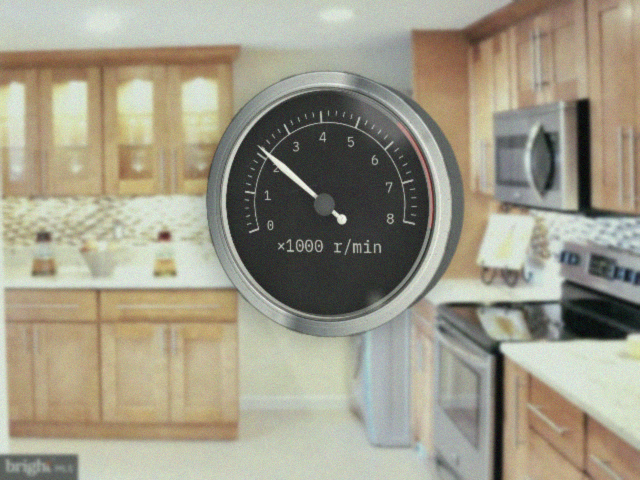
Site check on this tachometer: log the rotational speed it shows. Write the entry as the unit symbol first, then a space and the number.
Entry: rpm 2200
